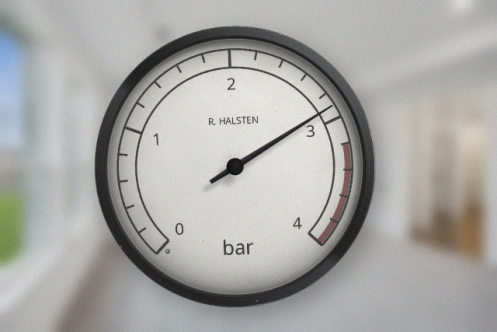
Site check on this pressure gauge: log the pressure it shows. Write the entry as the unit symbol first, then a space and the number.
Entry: bar 2.9
